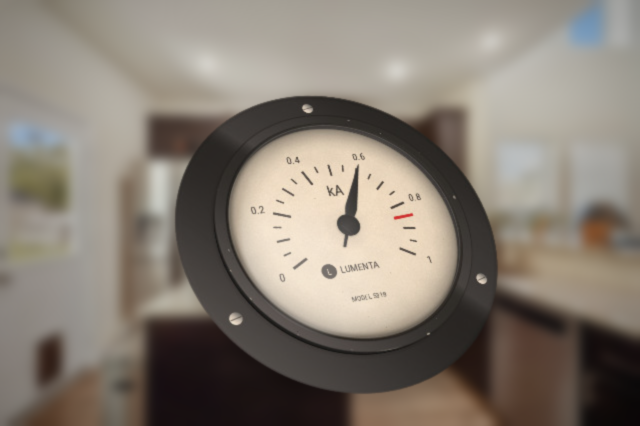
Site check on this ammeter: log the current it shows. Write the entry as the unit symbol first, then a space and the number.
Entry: kA 0.6
